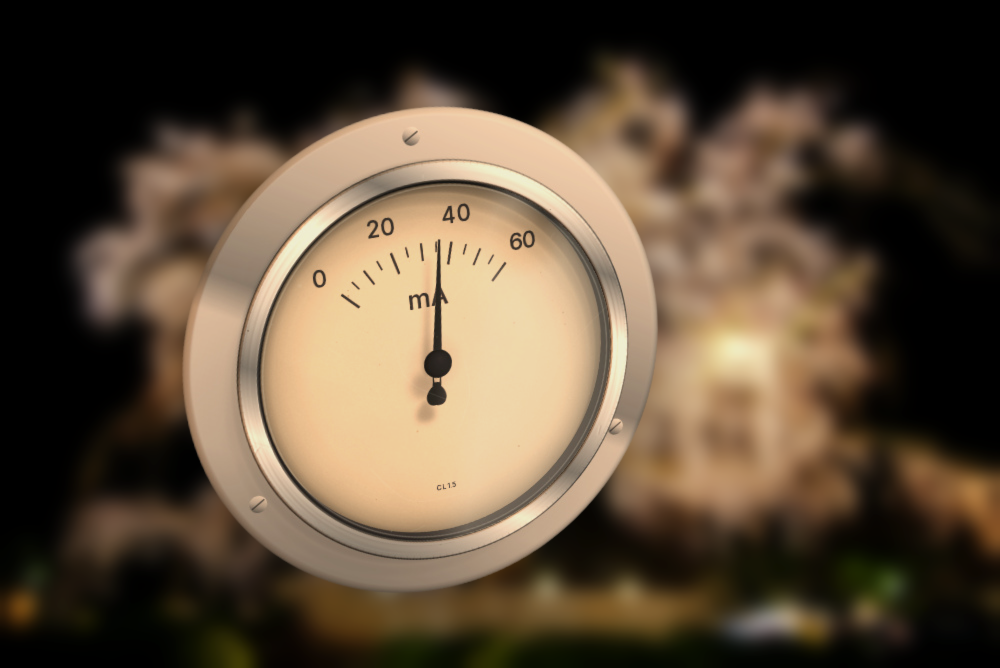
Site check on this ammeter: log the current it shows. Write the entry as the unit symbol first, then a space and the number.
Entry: mA 35
